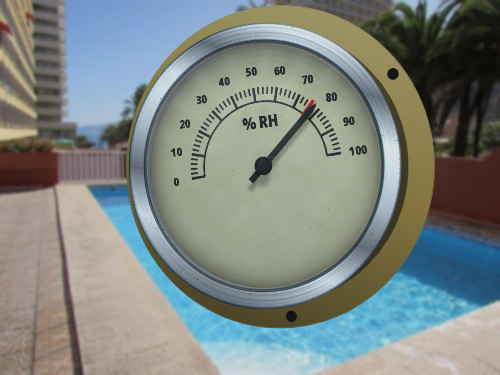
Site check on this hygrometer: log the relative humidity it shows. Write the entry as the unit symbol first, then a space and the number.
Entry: % 78
